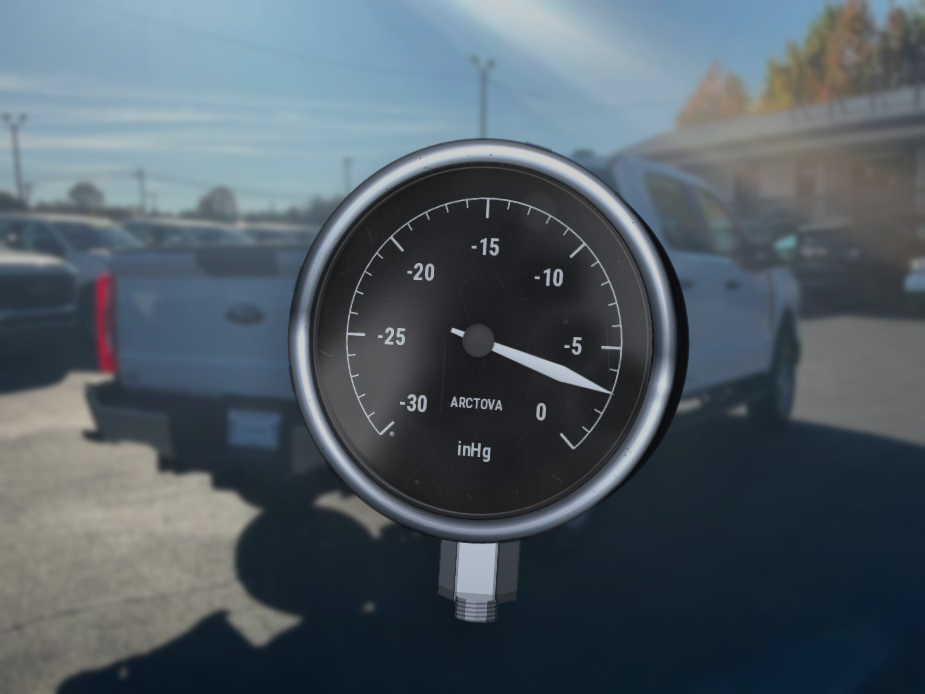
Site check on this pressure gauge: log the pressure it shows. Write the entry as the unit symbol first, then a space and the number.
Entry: inHg -3
